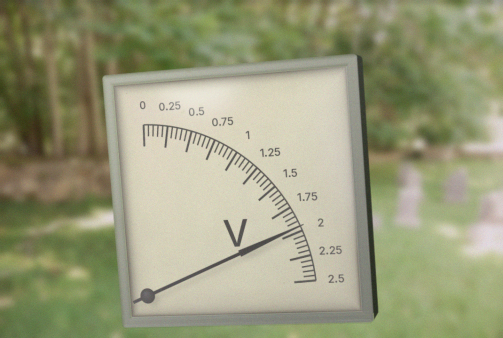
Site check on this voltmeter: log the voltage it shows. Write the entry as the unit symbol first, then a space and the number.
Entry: V 1.95
